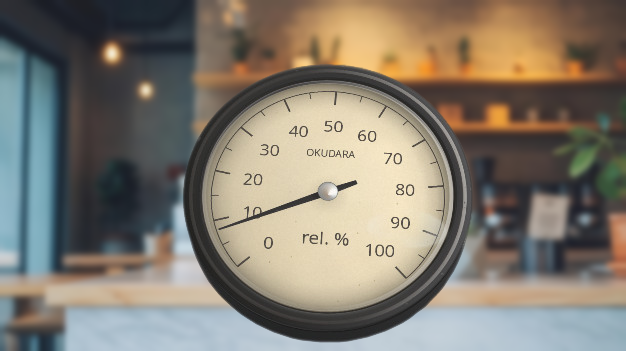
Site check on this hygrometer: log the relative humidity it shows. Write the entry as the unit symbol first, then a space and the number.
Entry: % 7.5
